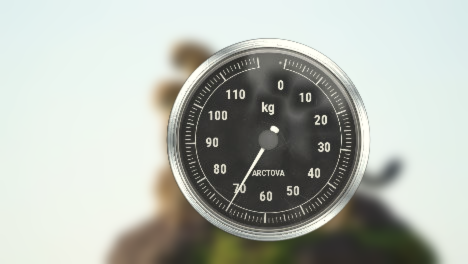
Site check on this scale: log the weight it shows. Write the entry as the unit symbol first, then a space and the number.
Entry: kg 70
